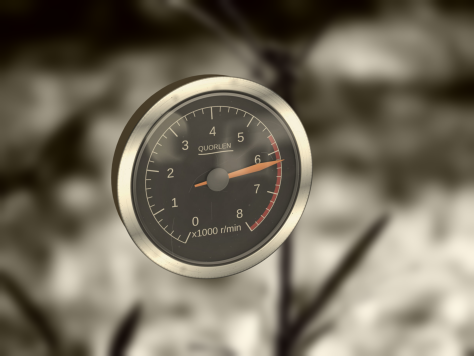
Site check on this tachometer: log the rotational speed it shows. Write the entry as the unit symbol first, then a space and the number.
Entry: rpm 6200
